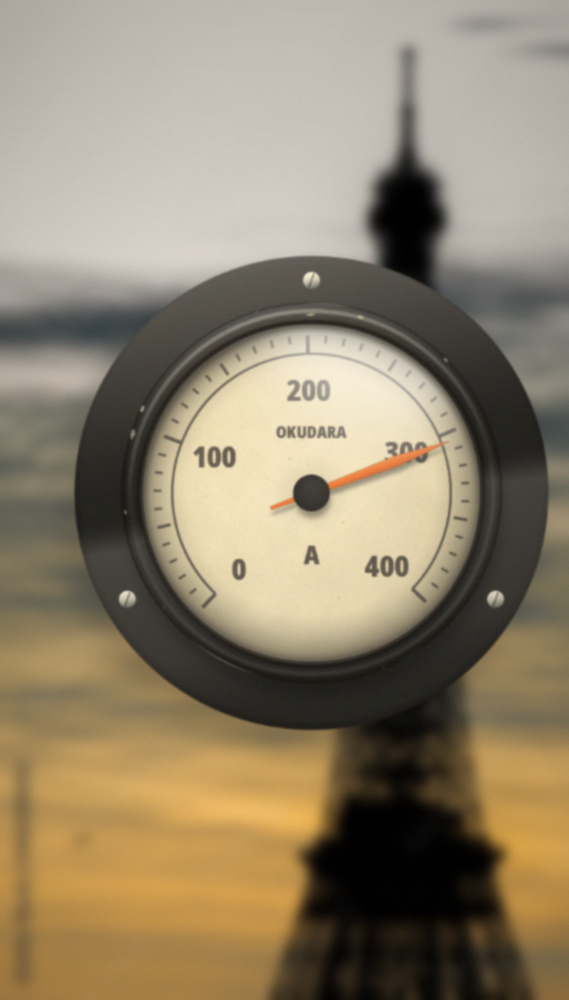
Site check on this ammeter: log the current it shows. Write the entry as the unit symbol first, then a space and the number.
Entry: A 305
